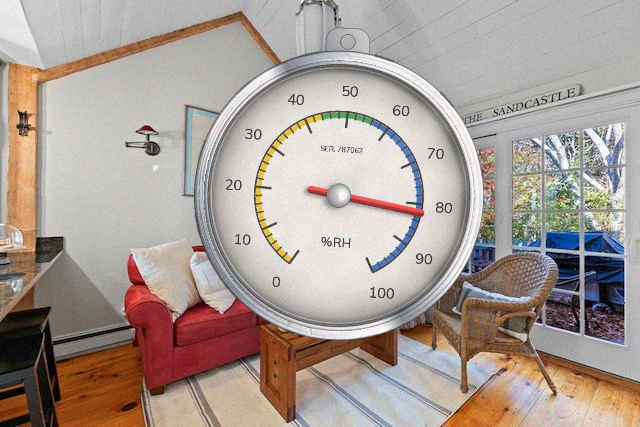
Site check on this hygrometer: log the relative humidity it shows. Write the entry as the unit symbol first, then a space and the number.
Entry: % 82
